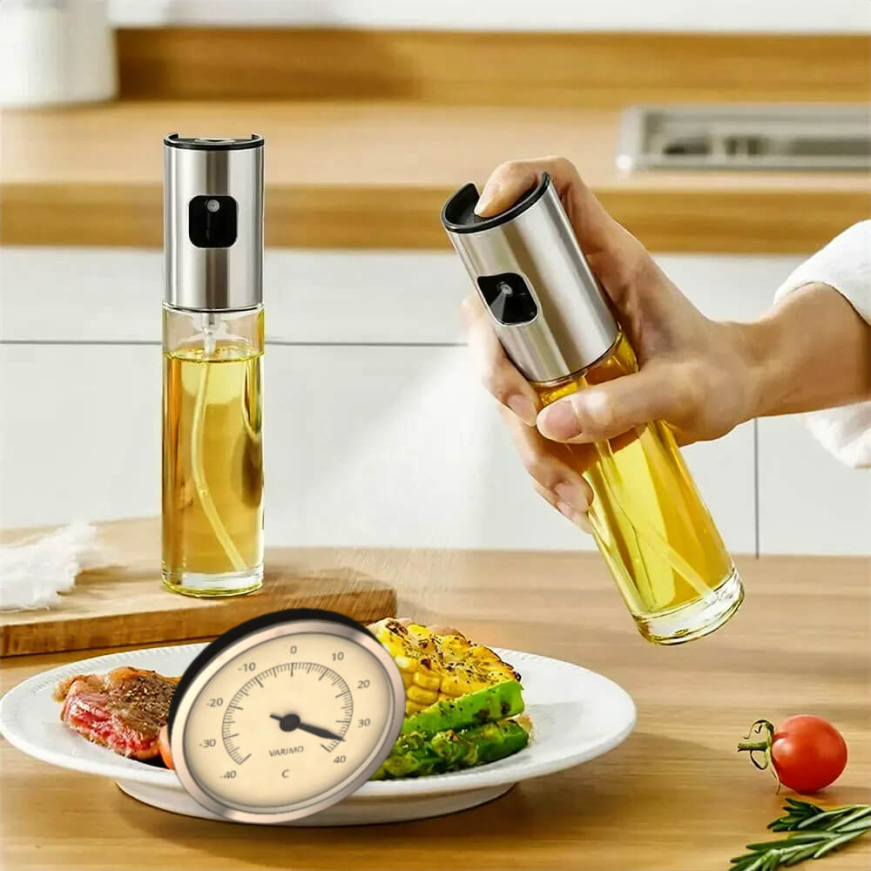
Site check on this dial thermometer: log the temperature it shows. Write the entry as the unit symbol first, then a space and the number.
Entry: °C 35
